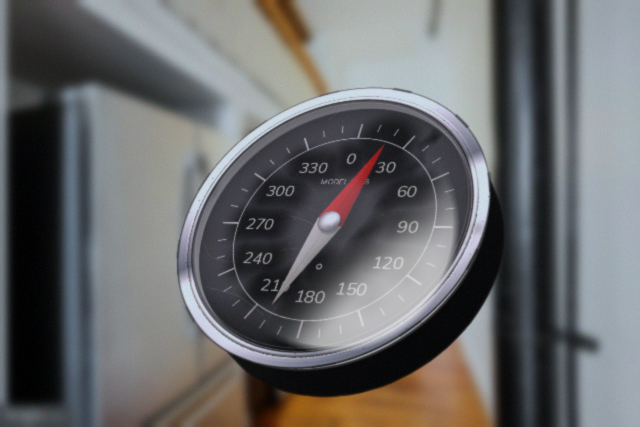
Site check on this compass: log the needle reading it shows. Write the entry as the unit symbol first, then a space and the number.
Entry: ° 20
